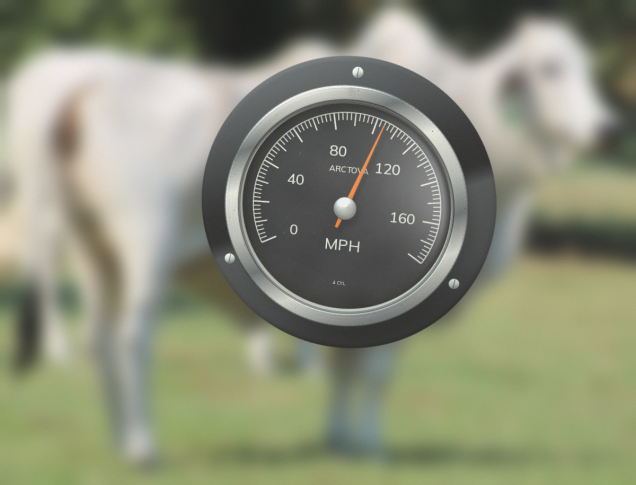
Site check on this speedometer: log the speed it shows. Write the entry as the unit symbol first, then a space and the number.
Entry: mph 104
